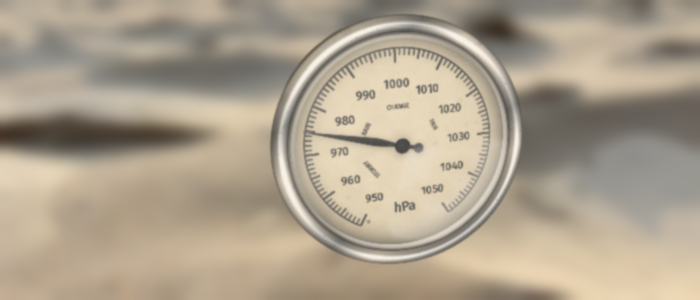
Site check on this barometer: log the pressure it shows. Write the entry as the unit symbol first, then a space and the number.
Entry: hPa 975
